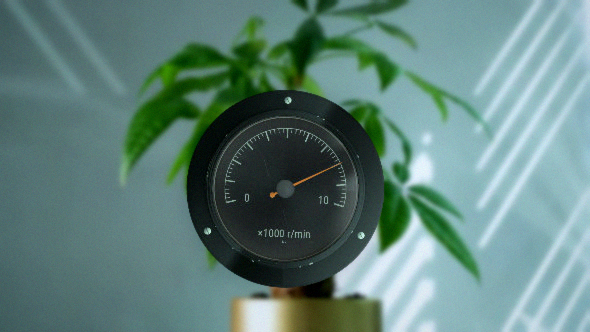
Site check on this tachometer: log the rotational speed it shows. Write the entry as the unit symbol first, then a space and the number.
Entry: rpm 8000
